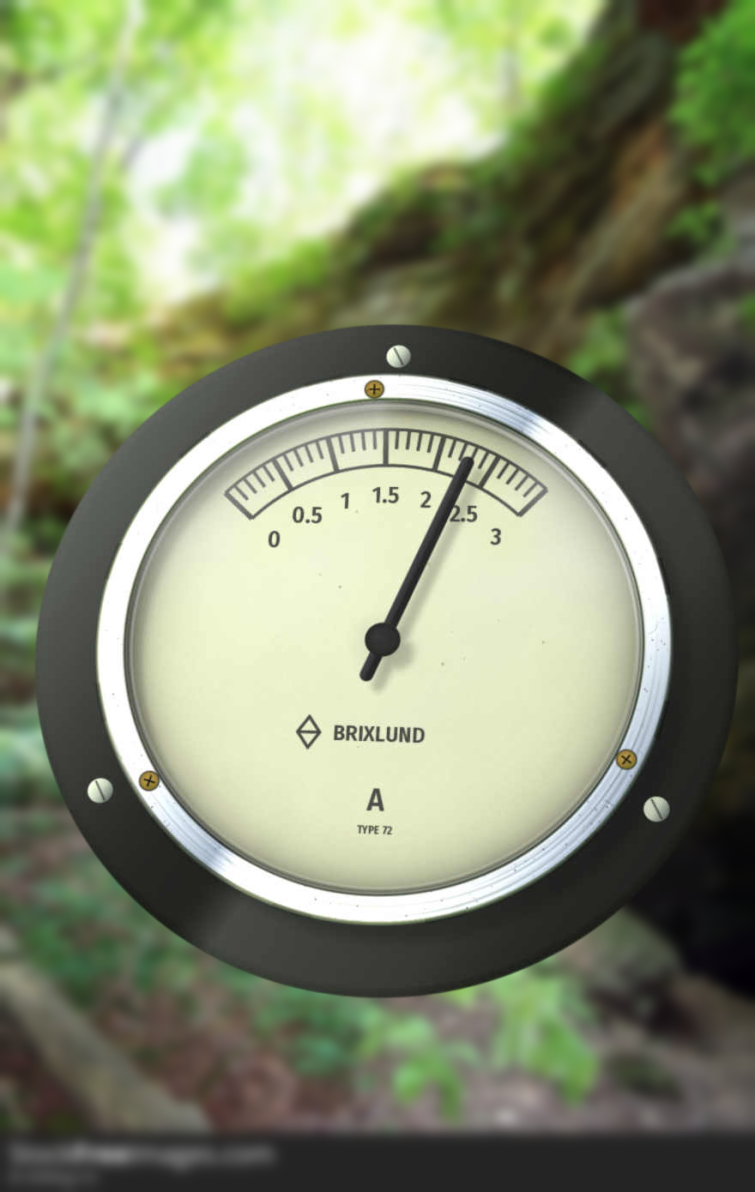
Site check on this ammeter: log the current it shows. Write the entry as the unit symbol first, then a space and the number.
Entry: A 2.3
